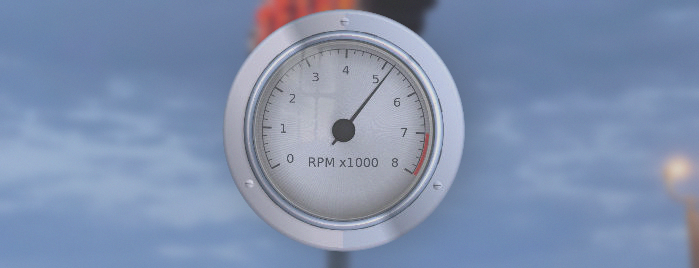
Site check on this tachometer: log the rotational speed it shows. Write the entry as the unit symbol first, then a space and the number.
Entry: rpm 5200
